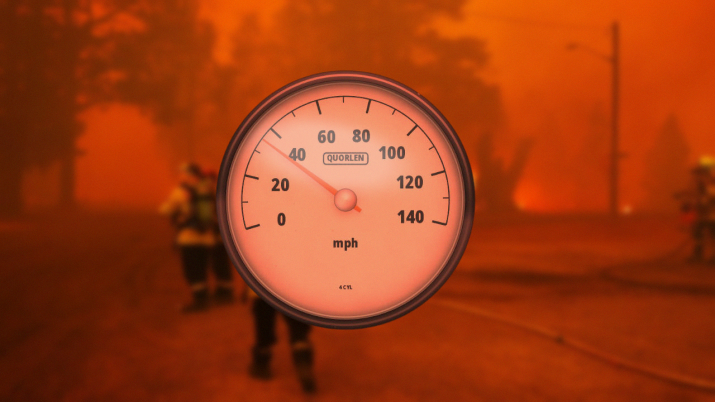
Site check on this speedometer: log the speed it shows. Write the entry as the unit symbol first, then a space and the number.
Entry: mph 35
